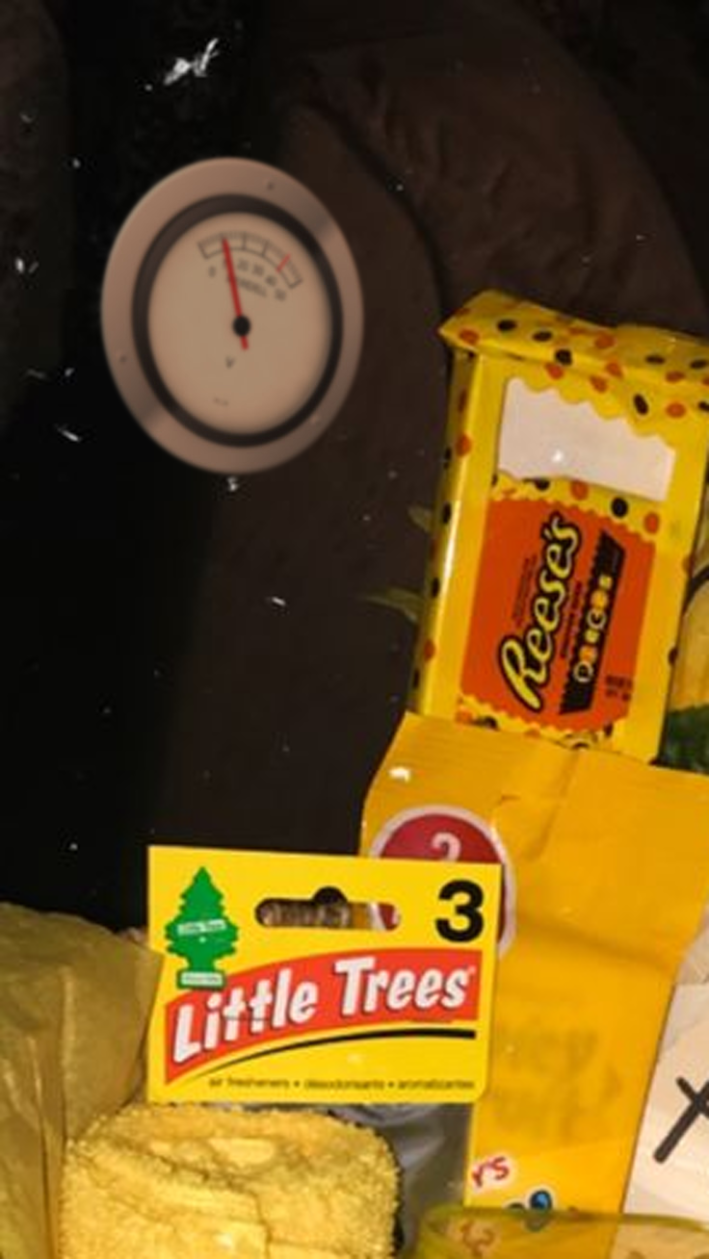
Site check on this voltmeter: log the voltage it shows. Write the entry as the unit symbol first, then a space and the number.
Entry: V 10
